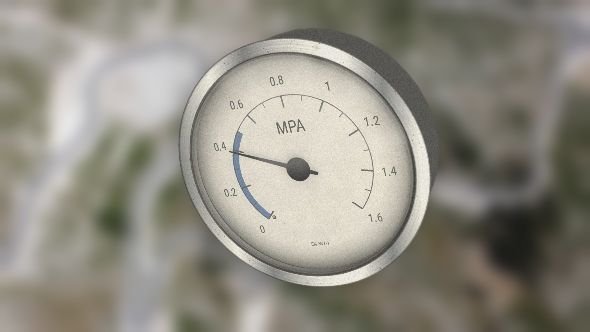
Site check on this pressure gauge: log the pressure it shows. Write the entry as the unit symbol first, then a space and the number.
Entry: MPa 0.4
